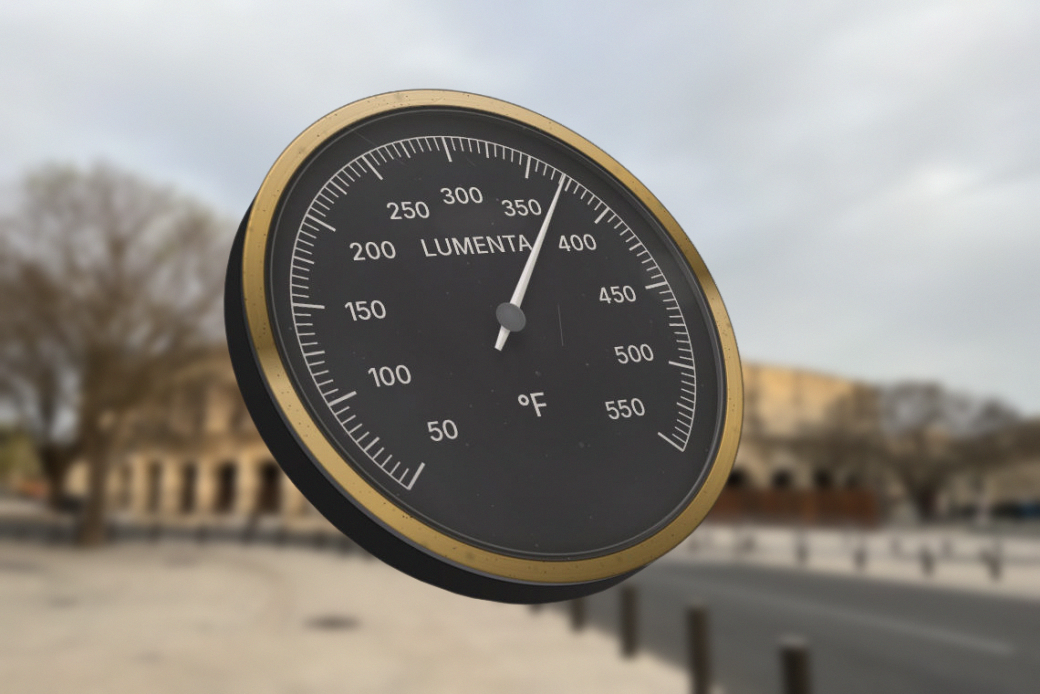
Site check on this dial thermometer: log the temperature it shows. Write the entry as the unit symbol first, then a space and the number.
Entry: °F 370
